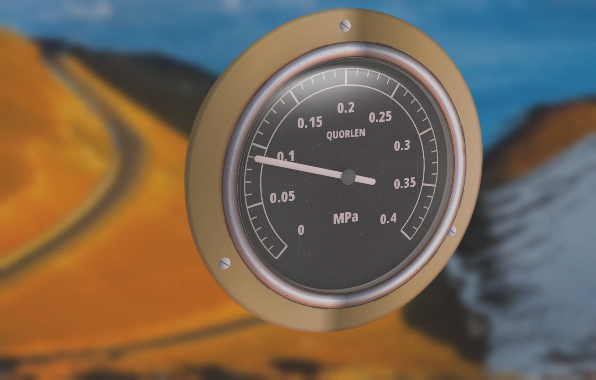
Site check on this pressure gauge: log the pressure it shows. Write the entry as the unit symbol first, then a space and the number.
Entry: MPa 0.09
